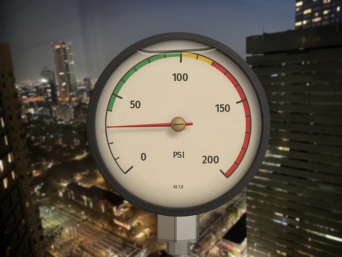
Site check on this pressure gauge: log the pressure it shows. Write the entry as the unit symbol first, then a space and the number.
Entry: psi 30
